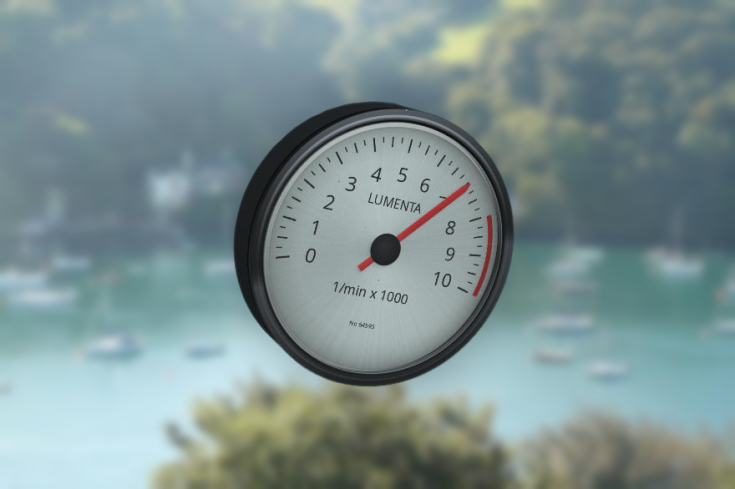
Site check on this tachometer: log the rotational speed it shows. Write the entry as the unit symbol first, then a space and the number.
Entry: rpm 7000
